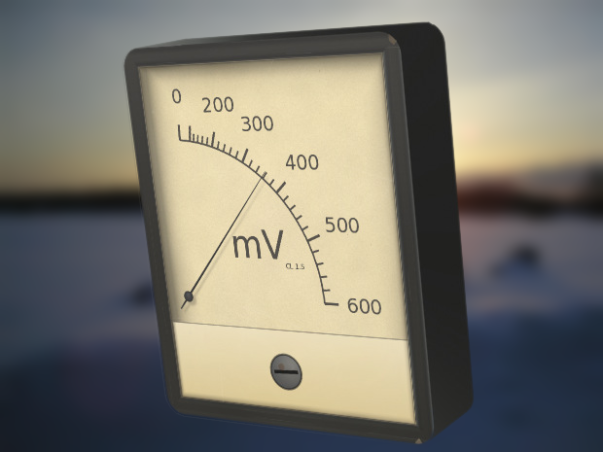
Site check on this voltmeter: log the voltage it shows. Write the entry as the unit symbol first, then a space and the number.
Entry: mV 360
